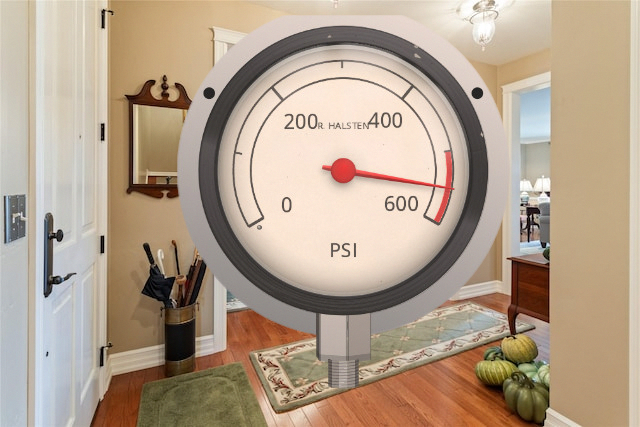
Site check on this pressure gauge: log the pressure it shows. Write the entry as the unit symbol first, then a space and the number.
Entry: psi 550
